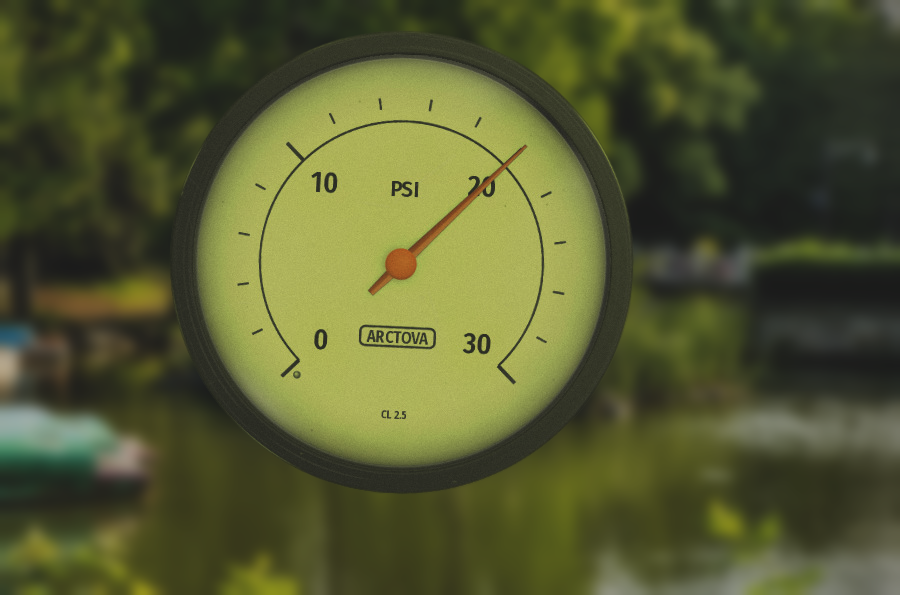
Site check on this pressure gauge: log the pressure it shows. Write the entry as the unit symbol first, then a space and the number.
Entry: psi 20
